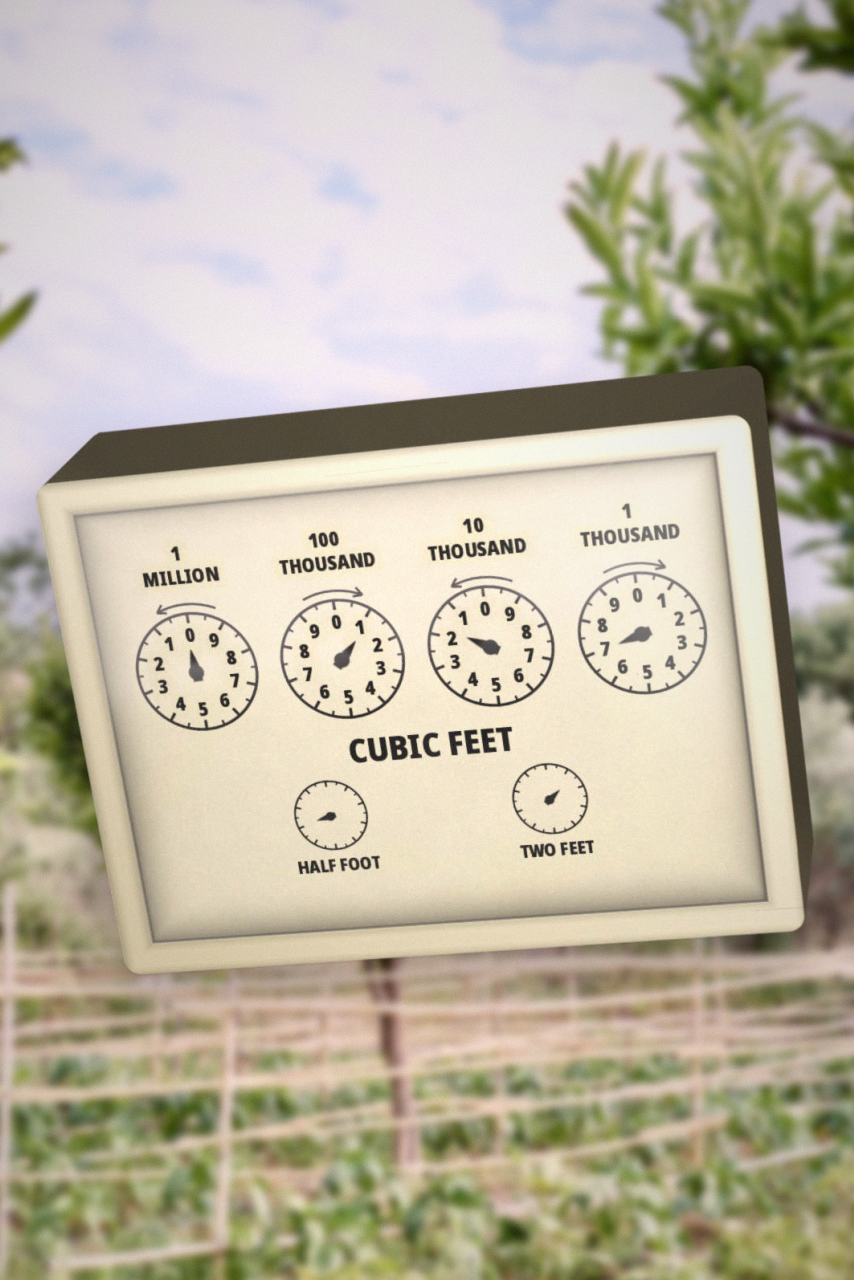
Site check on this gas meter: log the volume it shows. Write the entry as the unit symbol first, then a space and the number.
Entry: ft³ 11700
